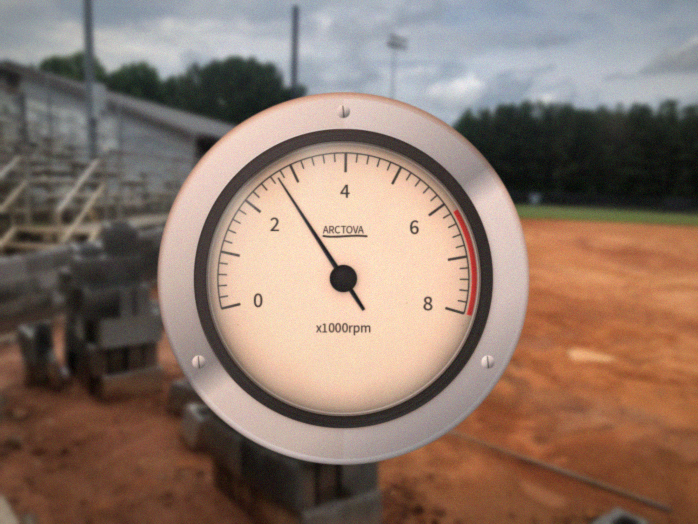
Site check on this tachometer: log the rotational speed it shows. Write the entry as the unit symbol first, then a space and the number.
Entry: rpm 2700
